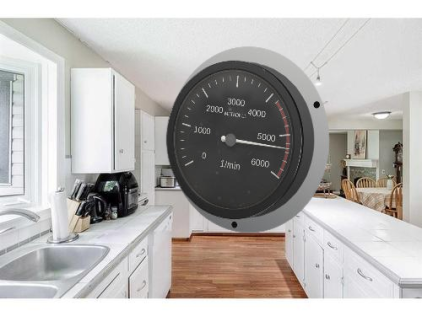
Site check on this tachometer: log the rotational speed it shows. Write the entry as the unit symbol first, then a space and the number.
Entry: rpm 5300
